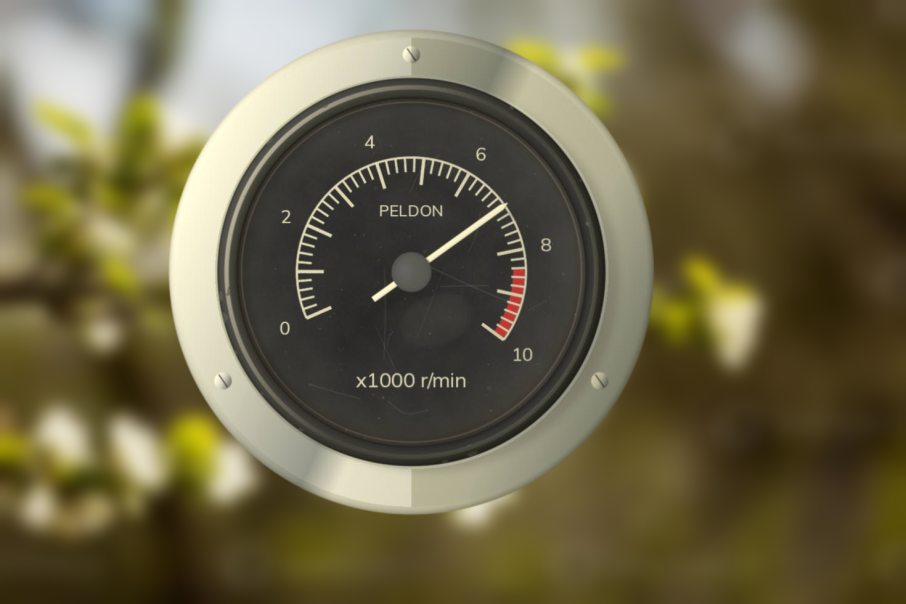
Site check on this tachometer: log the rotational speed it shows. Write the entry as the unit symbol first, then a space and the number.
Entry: rpm 7000
